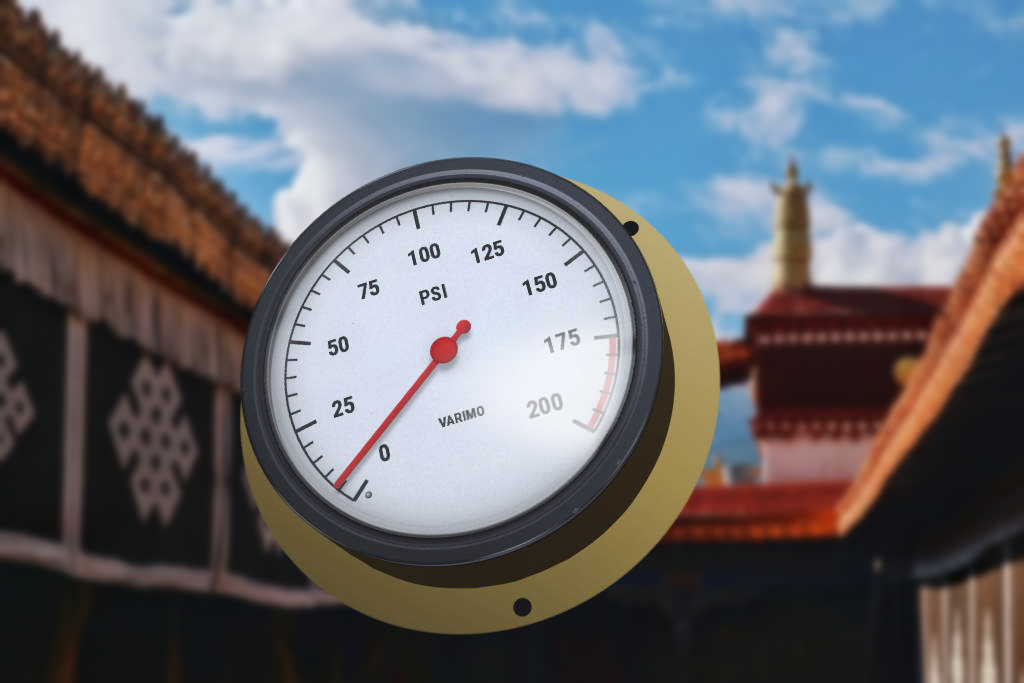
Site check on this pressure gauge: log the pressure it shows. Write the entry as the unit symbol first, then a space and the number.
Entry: psi 5
